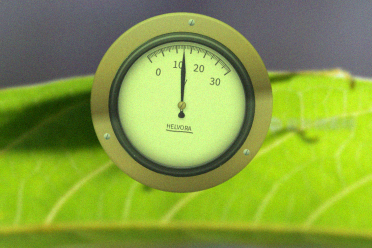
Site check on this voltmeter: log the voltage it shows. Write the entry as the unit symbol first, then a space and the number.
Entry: V 12.5
